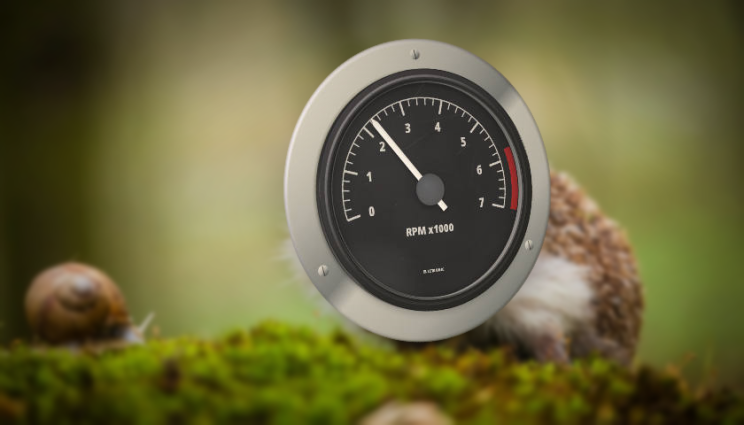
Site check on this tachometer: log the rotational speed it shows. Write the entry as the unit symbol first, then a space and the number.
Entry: rpm 2200
